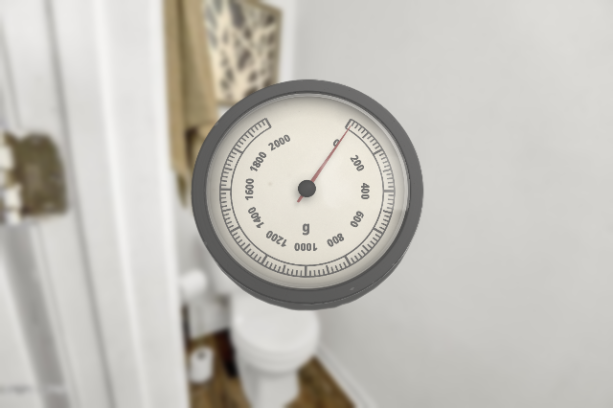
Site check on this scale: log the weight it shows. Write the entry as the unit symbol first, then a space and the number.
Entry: g 20
